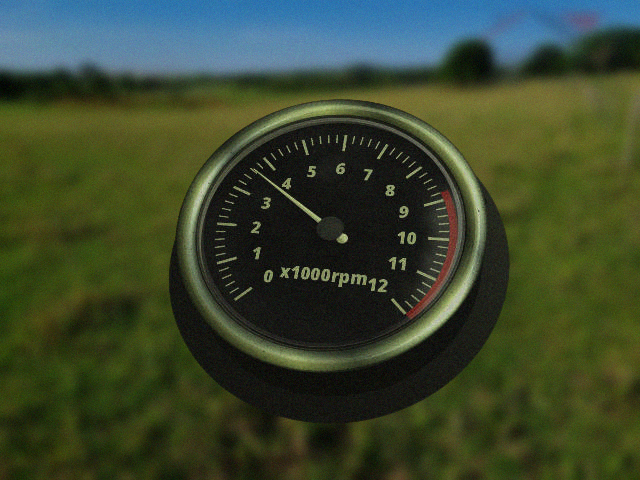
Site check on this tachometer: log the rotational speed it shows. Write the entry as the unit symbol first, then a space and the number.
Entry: rpm 3600
